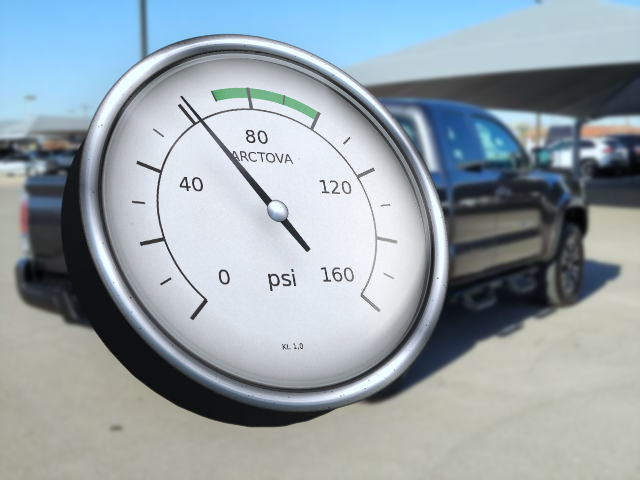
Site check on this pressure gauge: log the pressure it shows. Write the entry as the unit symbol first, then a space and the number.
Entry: psi 60
